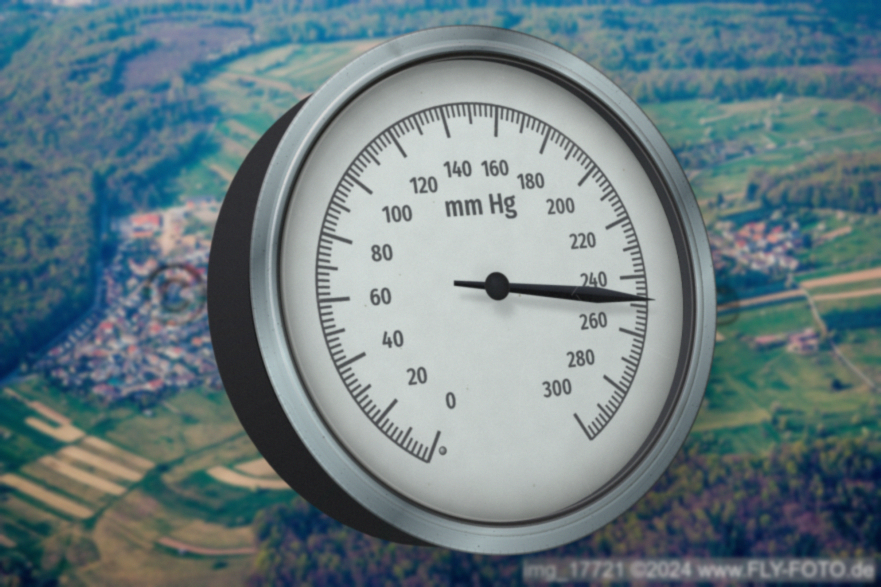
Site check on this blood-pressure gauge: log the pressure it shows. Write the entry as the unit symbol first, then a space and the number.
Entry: mmHg 248
